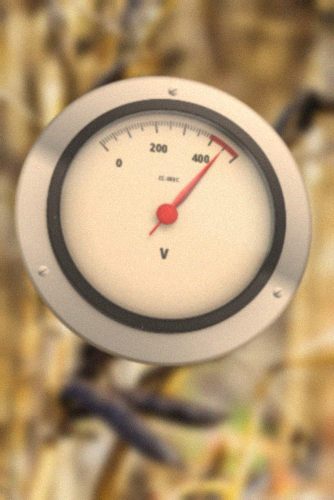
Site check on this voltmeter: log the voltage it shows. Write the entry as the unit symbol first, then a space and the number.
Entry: V 450
